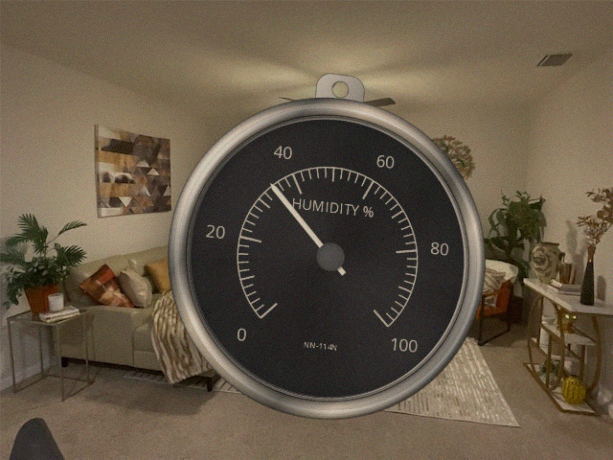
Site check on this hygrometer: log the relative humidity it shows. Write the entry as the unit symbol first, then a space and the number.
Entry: % 34
